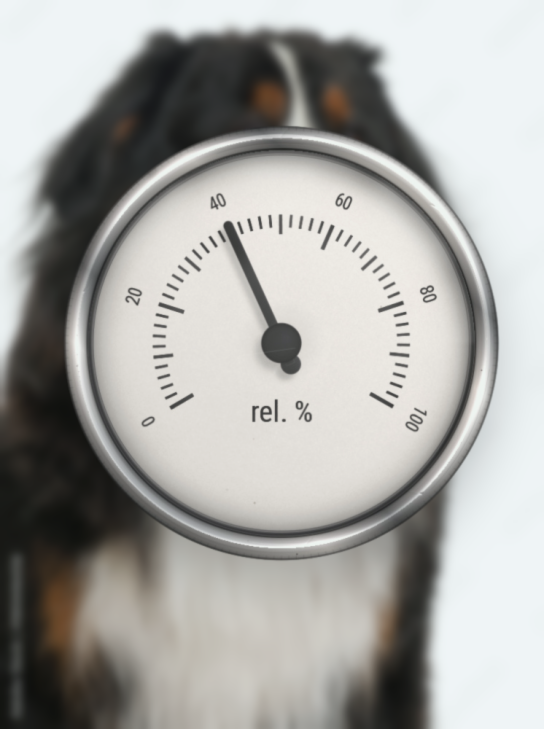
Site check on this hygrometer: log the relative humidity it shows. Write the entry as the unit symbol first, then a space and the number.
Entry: % 40
